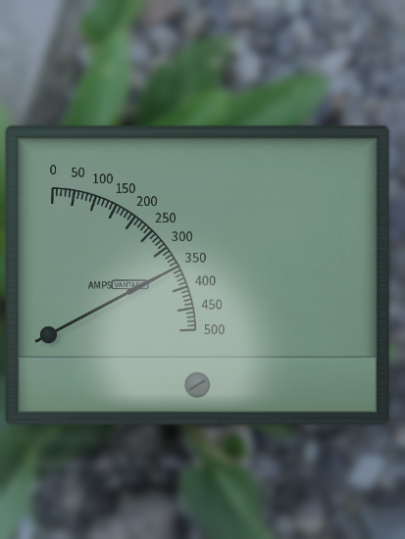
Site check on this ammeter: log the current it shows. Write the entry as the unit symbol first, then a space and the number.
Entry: A 350
